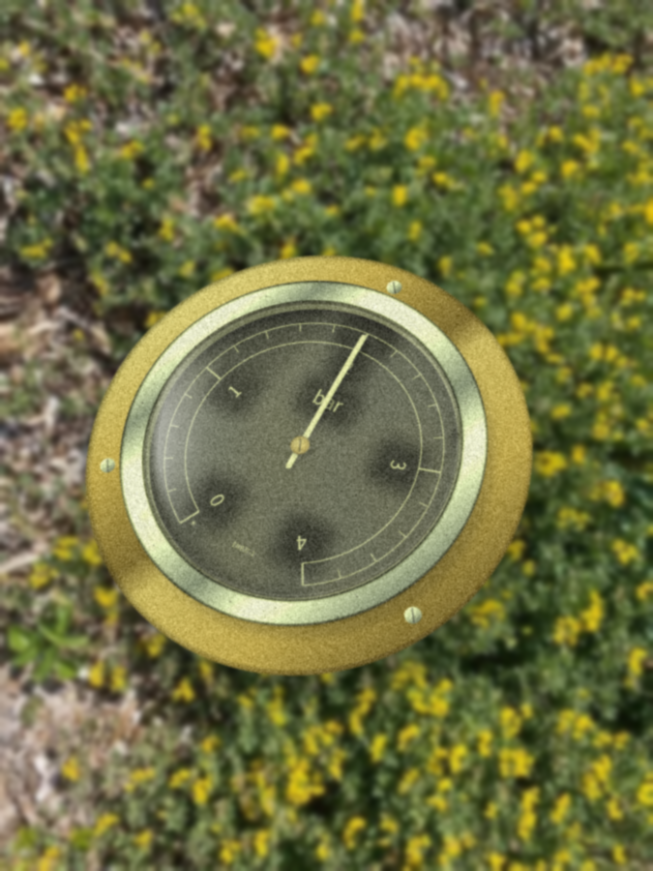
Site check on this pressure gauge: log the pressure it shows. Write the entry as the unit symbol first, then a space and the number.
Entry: bar 2
